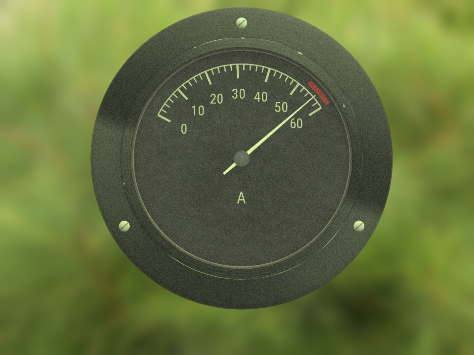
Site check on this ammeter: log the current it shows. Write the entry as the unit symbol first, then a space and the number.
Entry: A 56
